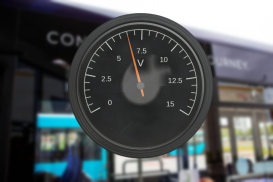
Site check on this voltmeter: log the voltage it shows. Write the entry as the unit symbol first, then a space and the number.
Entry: V 6.5
